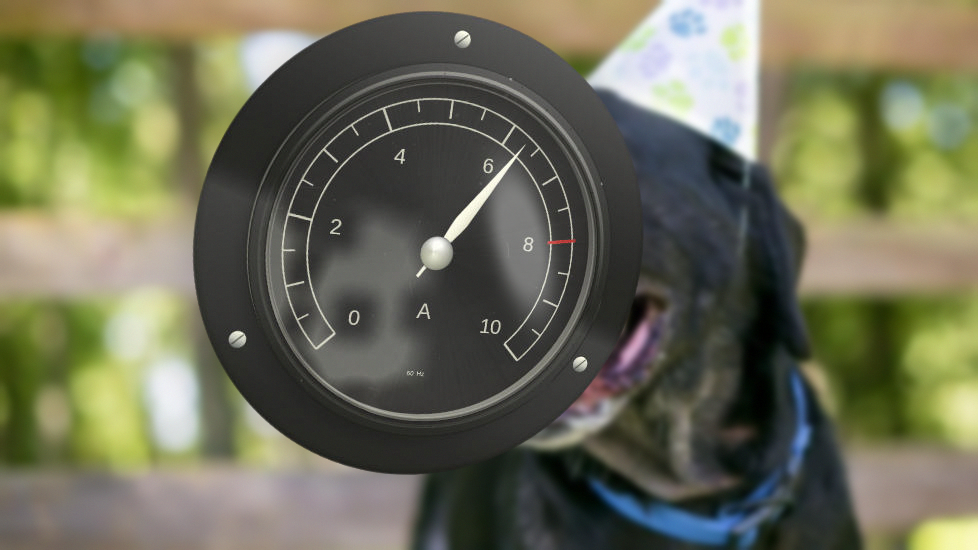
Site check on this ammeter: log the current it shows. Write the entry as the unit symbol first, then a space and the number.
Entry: A 6.25
